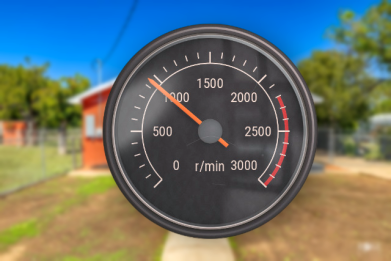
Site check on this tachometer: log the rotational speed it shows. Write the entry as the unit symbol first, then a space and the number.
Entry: rpm 950
